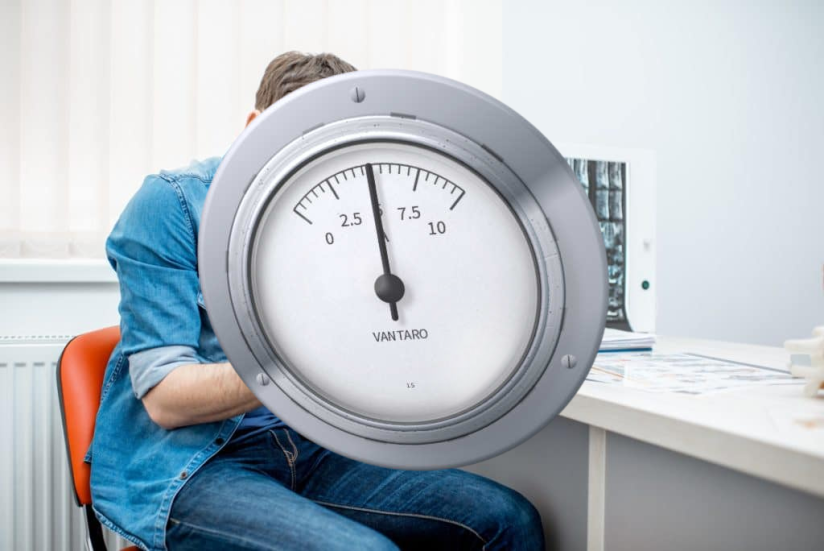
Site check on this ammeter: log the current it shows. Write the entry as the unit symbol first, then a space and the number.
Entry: A 5
